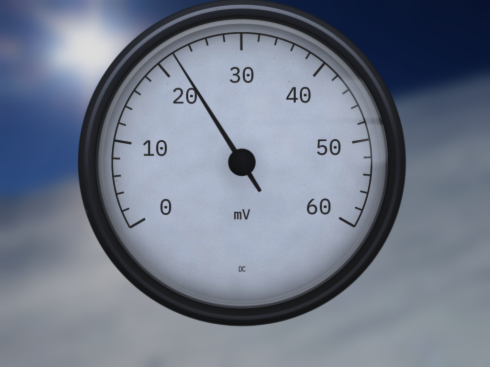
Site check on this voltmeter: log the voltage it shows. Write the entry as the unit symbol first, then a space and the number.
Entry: mV 22
